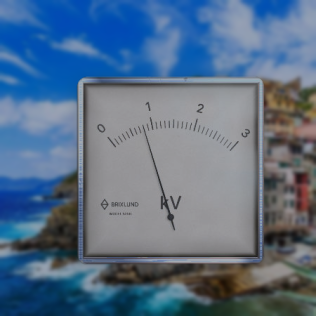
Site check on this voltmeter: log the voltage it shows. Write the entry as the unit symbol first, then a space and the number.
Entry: kV 0.8
